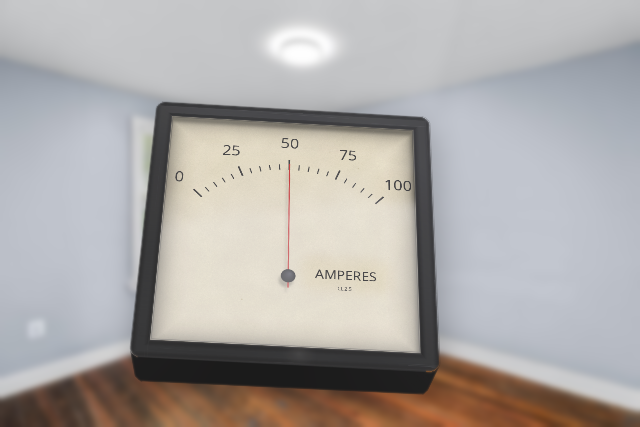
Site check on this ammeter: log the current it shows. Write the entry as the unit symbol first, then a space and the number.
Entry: A 50
